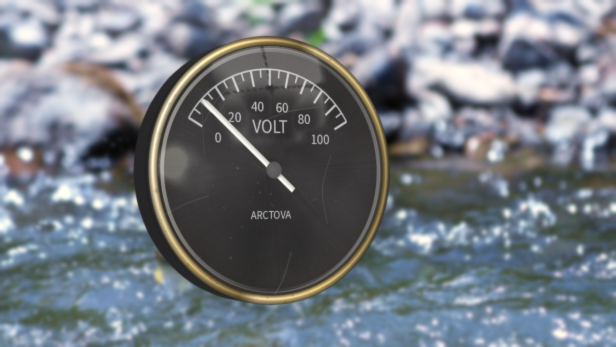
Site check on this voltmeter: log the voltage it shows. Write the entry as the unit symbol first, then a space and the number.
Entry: V 10
